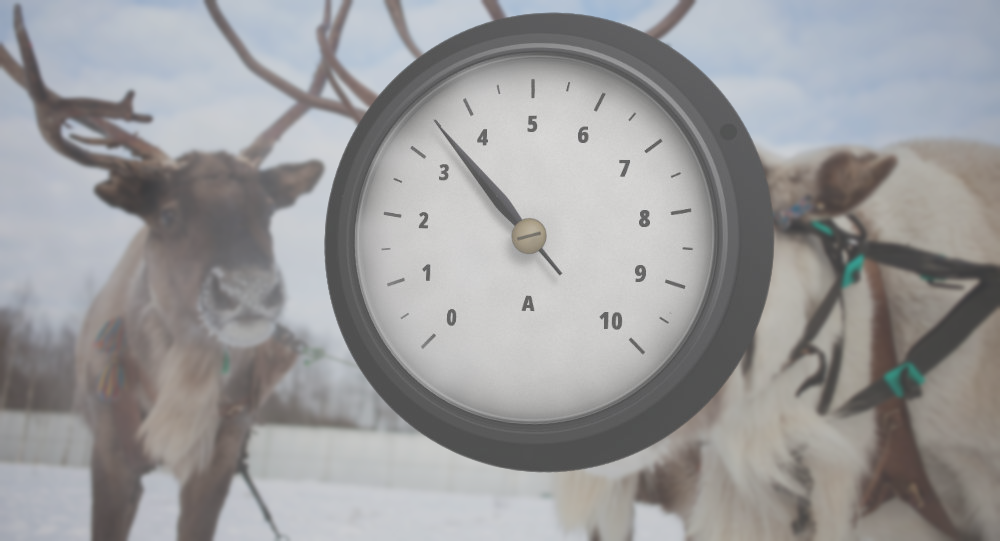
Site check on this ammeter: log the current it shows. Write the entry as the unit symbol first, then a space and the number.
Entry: A 3.5
